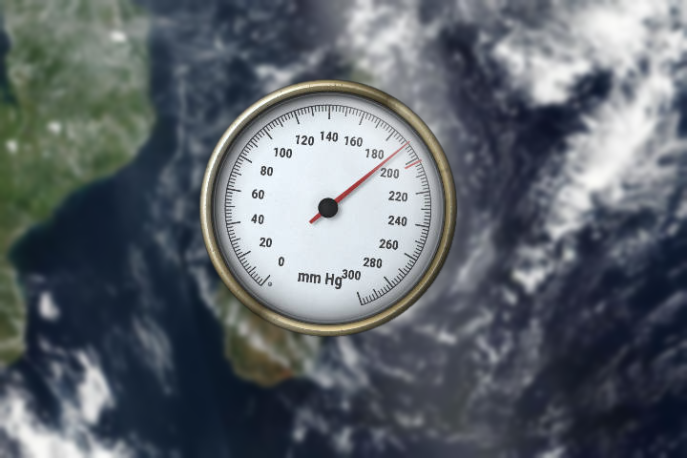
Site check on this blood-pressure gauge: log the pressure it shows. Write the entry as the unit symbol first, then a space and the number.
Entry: mmHg 190
